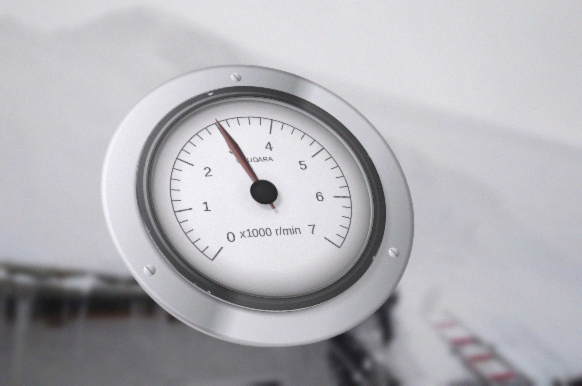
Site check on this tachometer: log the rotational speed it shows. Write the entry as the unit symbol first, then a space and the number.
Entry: rpm 3000
